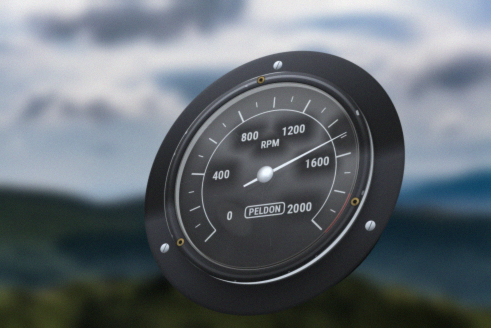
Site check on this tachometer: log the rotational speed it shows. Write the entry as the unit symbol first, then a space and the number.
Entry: rpm 1500
